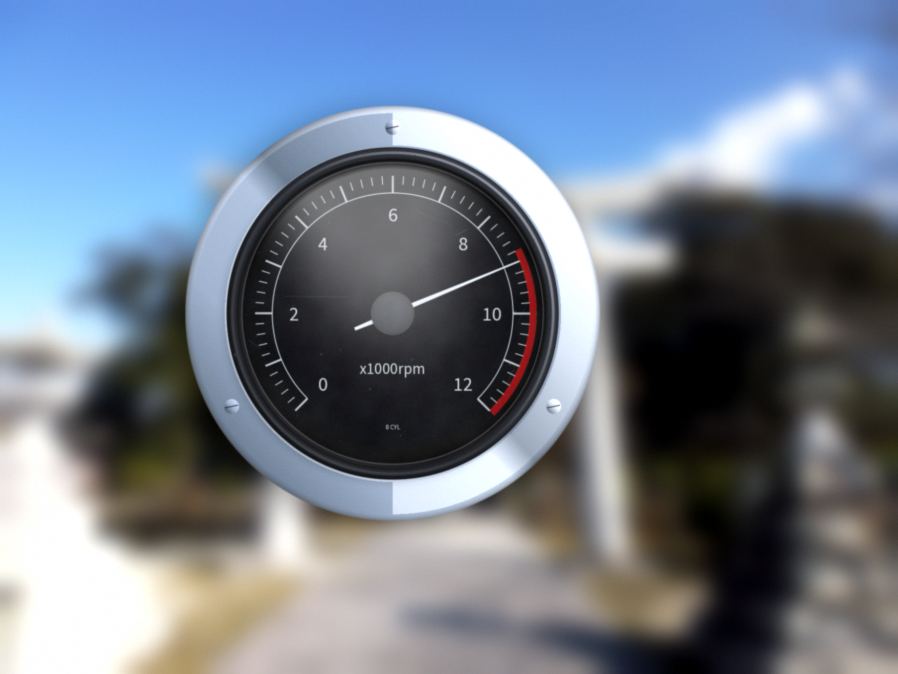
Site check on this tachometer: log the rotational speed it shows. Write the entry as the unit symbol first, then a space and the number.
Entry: rpm 9000
